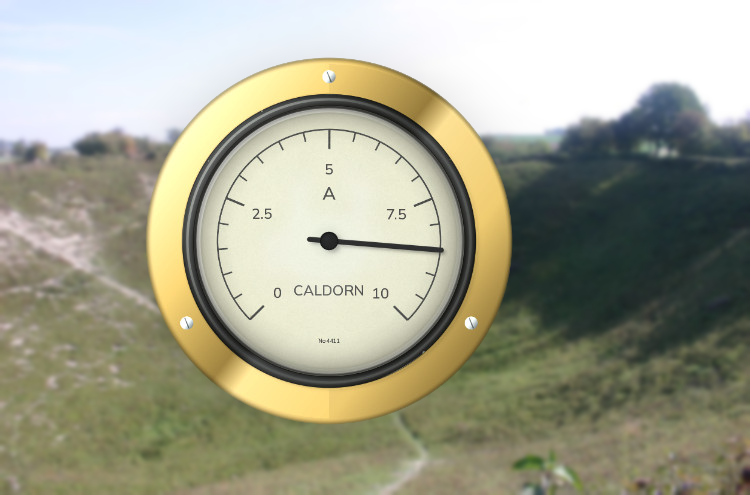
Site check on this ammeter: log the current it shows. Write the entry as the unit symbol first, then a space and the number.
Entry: A 8.5
